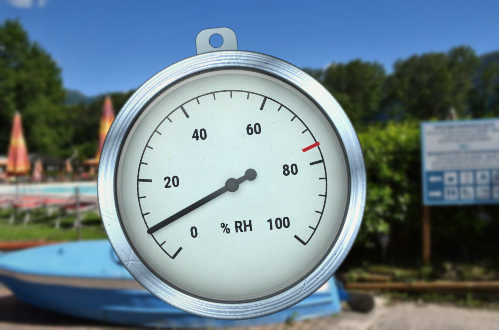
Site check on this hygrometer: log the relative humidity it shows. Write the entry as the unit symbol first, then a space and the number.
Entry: % 8
